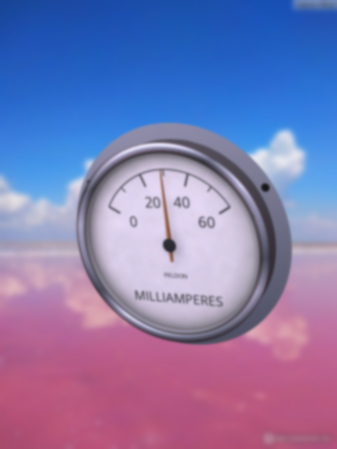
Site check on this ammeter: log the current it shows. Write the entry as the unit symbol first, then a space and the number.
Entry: mA 30
